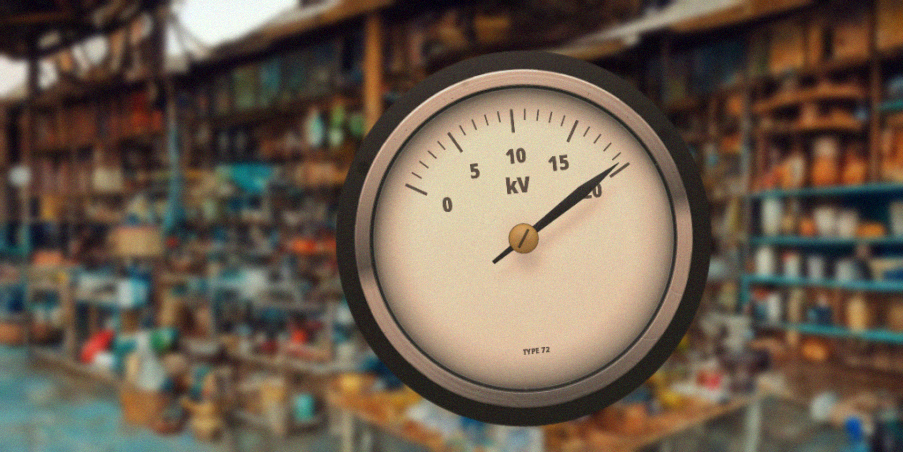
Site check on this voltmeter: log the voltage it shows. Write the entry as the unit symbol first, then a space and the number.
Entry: kV 19.5
